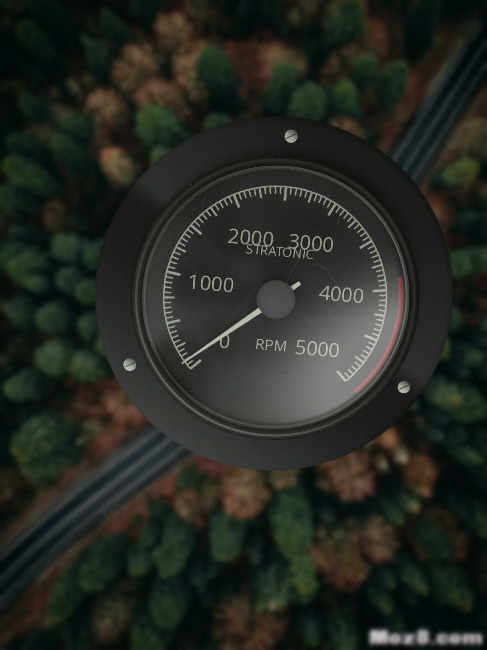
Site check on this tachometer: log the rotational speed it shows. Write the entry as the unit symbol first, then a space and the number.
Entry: rpm 100
